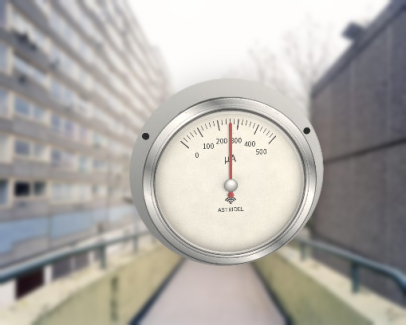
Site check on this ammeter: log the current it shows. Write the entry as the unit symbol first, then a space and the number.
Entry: µA 260
